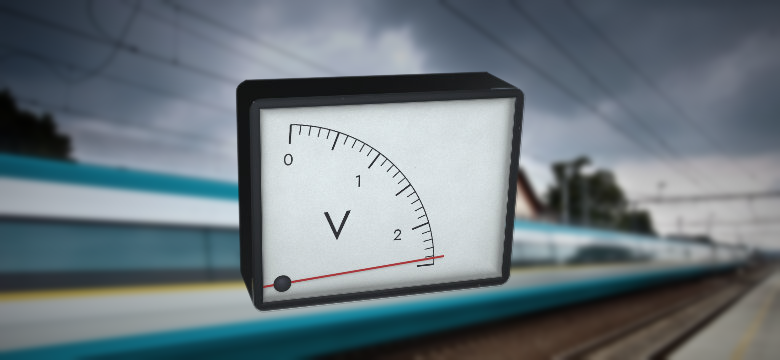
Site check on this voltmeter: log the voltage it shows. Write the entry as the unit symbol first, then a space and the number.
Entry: V 2.4
